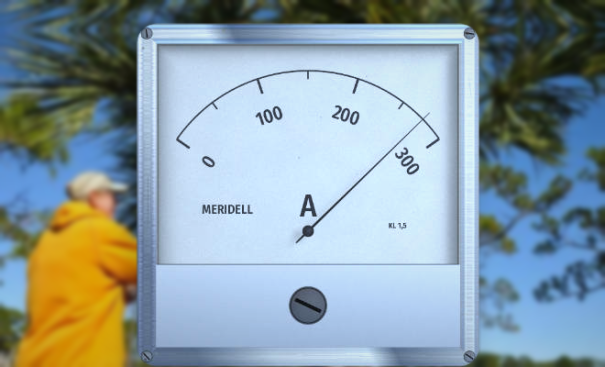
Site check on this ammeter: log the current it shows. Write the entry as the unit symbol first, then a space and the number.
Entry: A 275
